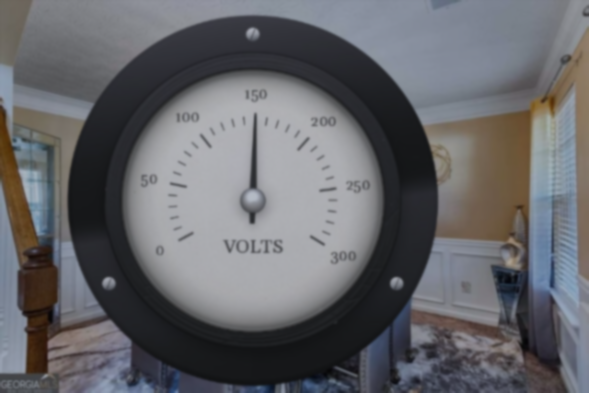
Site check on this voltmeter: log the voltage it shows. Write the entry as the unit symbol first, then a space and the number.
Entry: V 150
